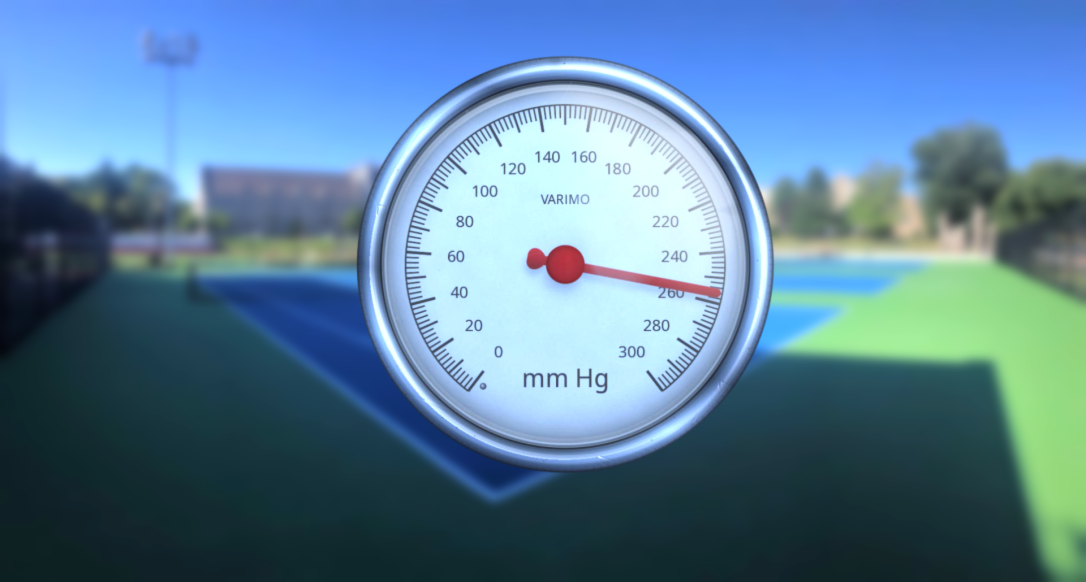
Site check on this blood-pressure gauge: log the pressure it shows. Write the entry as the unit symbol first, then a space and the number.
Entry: mmHg 256
